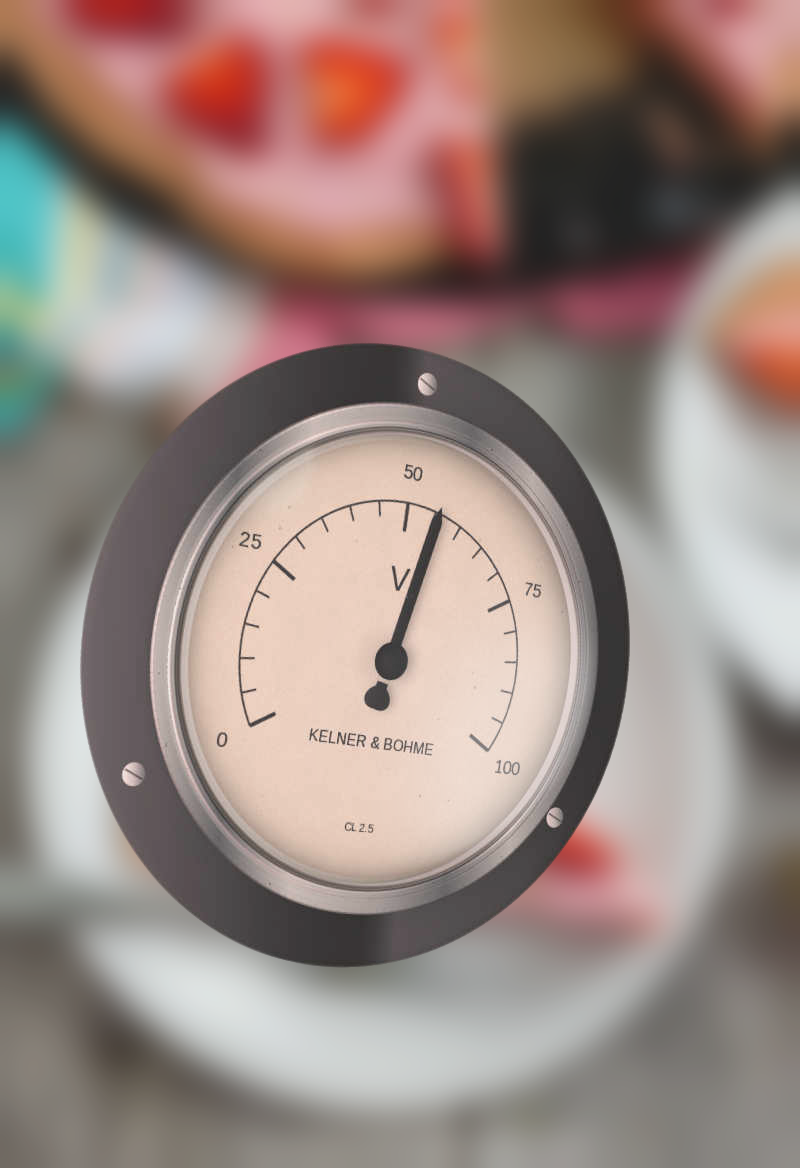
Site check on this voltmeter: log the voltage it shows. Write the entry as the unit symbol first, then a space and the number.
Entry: V 55
